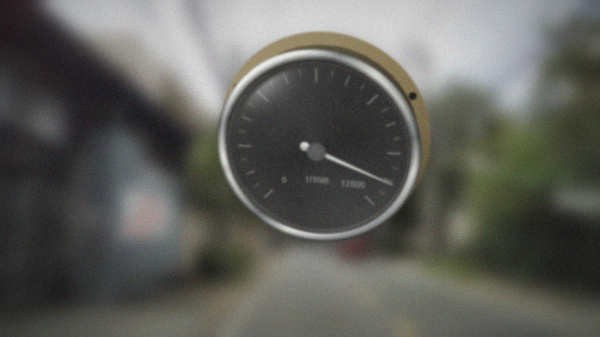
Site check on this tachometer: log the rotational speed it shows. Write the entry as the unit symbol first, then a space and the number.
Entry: rpm 11000
